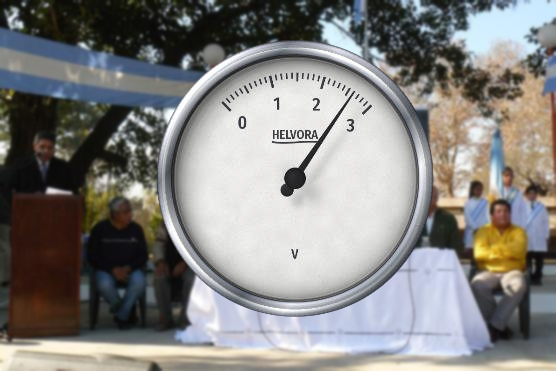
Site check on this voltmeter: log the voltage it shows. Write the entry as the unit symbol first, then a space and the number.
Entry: V 2.6
